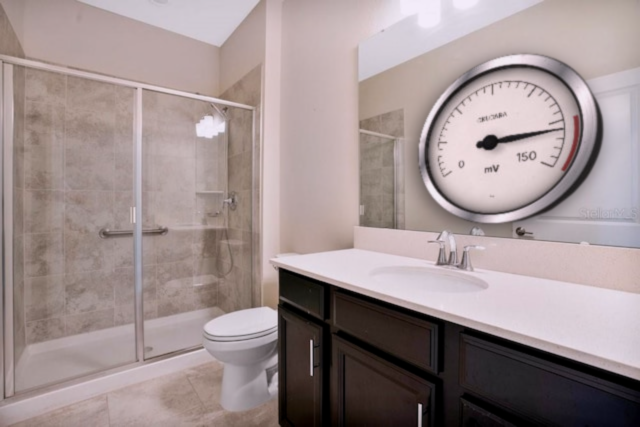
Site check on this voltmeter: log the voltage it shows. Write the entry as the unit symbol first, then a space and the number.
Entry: mV 130
